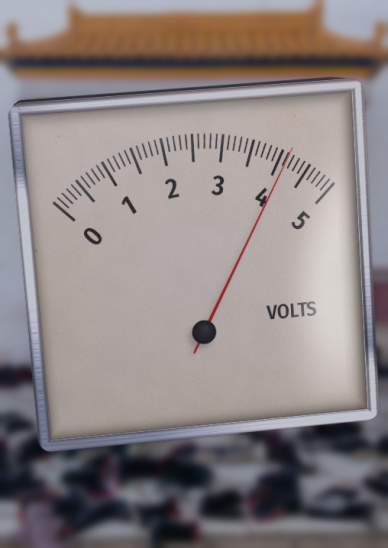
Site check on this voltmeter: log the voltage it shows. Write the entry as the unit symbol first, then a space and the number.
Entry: V 4.1
